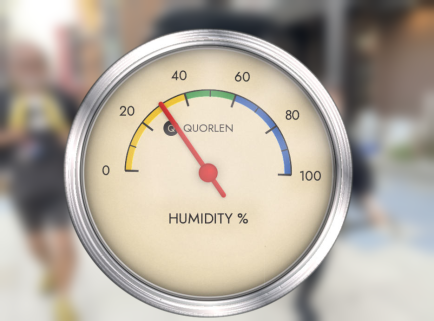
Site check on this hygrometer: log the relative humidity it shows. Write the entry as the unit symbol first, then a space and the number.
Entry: % 30
